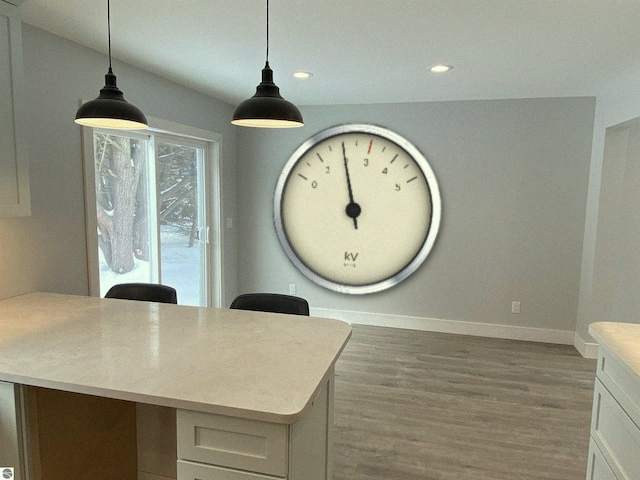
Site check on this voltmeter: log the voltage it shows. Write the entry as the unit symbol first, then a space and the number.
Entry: kV 2
